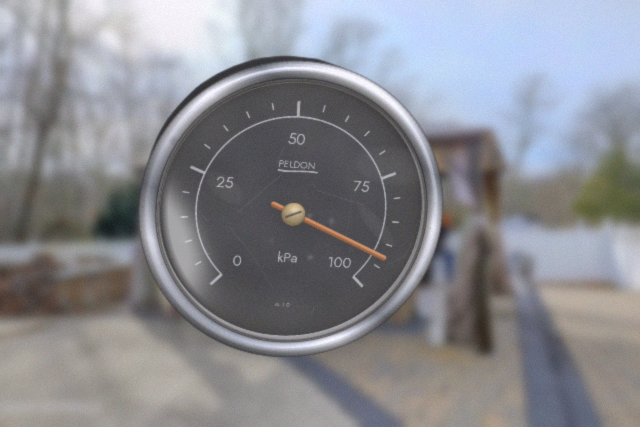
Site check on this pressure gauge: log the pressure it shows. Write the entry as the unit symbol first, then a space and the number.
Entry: kPa 92.5
